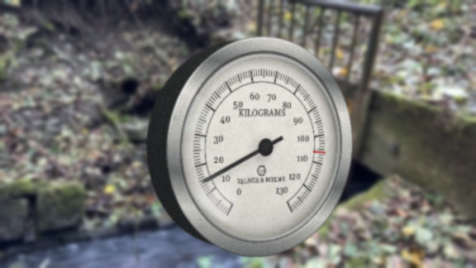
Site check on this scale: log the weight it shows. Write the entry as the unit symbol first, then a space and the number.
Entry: kg 15
